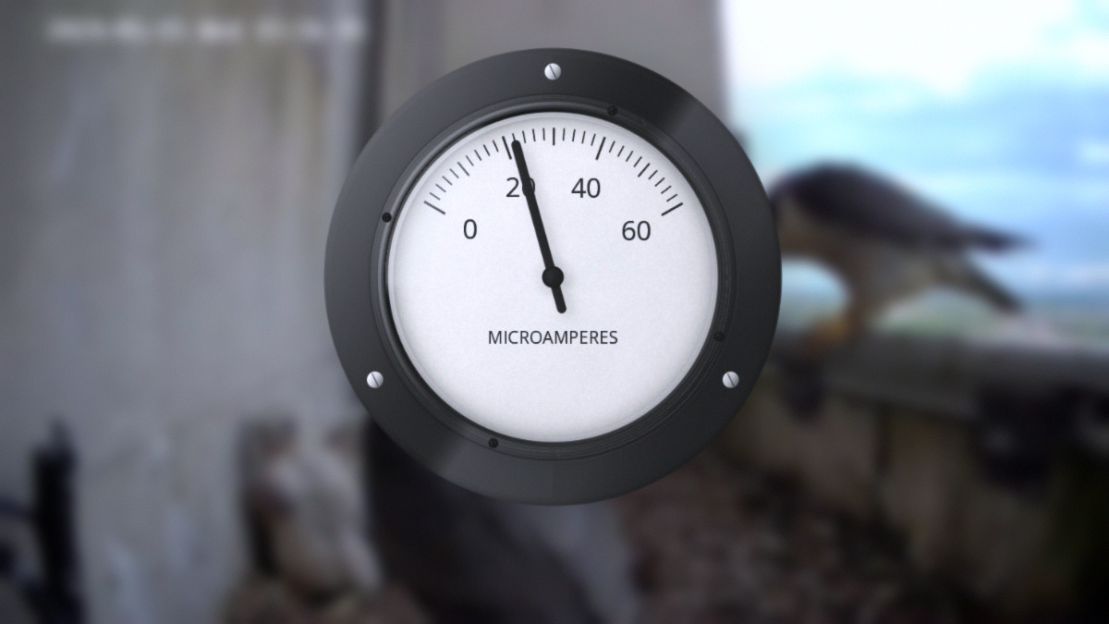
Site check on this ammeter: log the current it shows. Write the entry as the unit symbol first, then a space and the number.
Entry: µA 22
